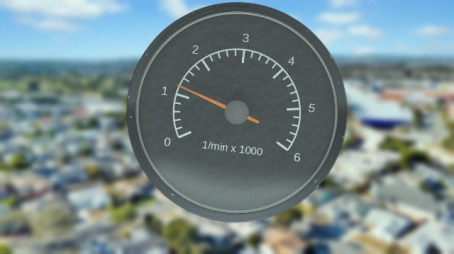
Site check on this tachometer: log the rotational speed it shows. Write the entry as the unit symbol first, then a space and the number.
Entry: rpm 1200
